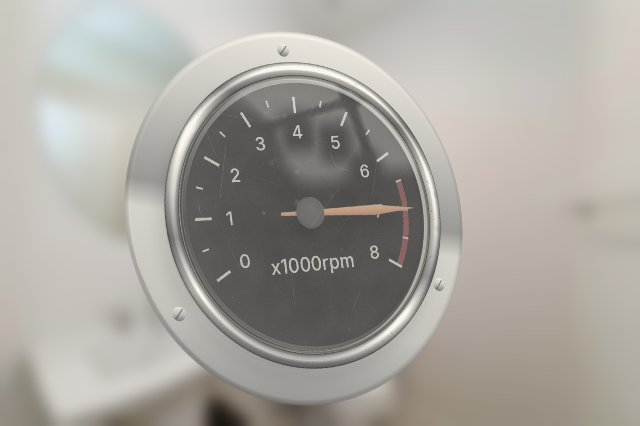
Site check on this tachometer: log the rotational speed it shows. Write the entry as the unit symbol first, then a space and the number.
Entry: rpm 7000
